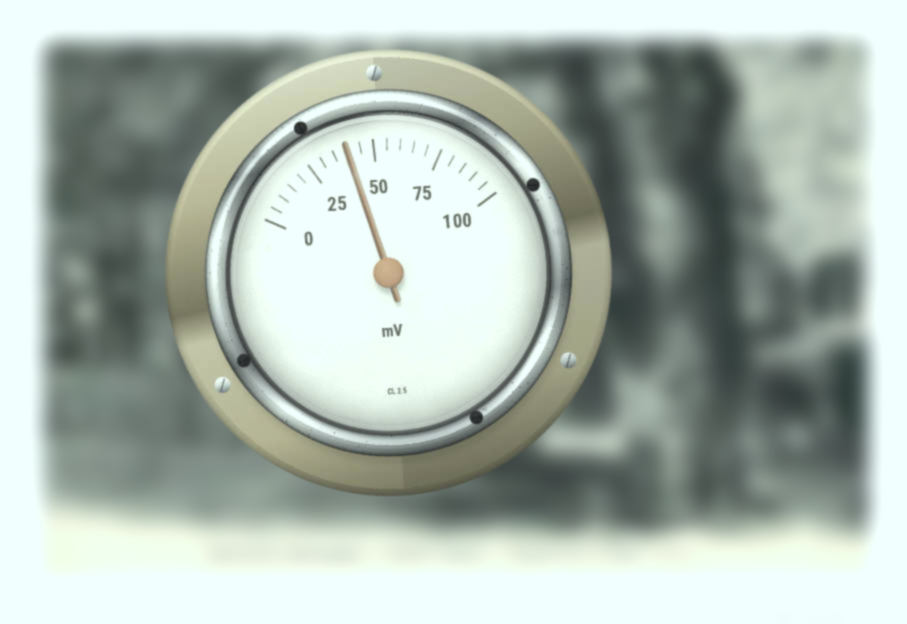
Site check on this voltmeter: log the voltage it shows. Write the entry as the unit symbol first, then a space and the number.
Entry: mV 40
